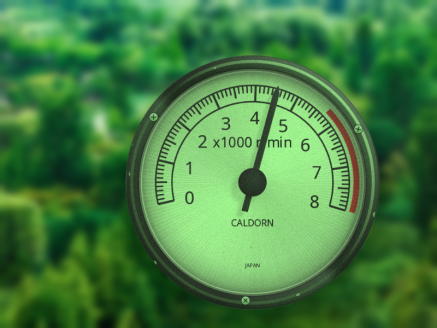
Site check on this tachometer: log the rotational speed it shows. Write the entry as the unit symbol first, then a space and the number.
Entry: rpm 4500
